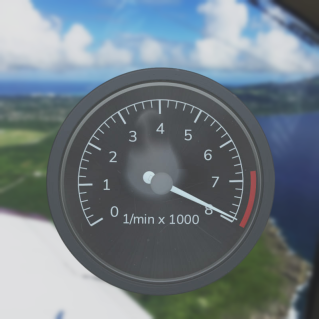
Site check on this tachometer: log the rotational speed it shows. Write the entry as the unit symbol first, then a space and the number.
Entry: rpm 7900
